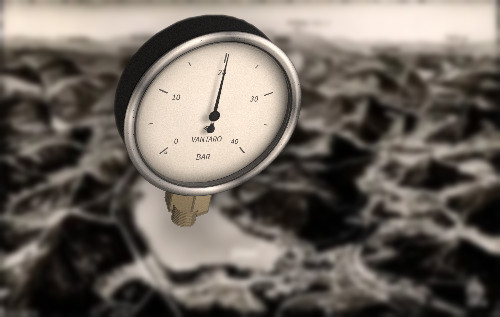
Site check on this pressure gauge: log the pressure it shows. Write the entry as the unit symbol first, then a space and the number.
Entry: bar 20
